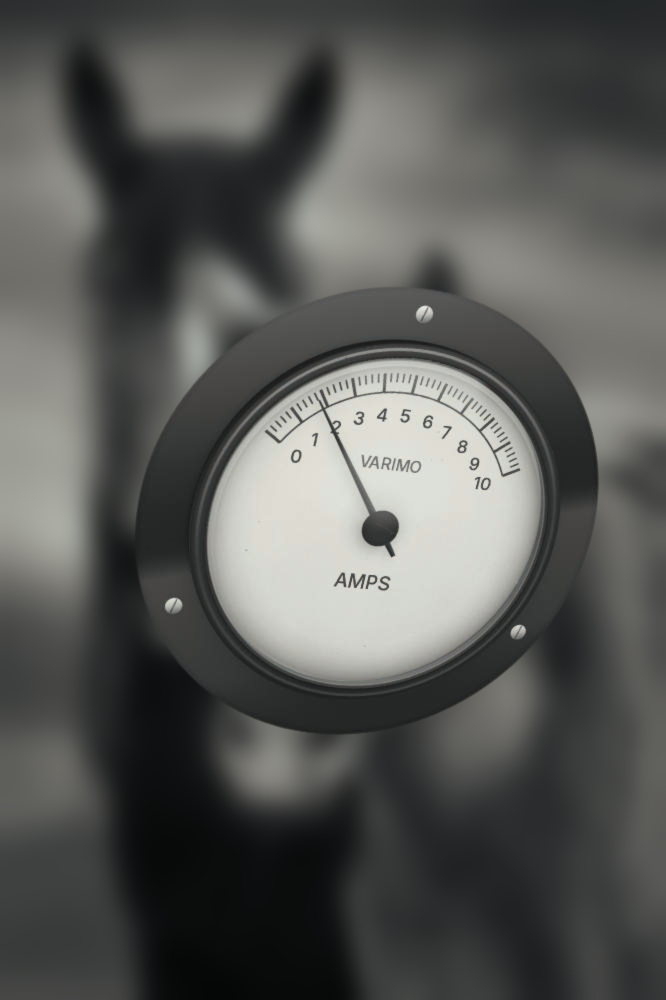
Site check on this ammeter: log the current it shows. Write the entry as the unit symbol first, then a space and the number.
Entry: A 1.8
